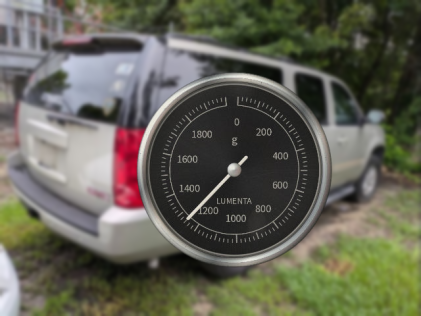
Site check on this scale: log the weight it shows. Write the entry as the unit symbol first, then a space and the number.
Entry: g 1260
